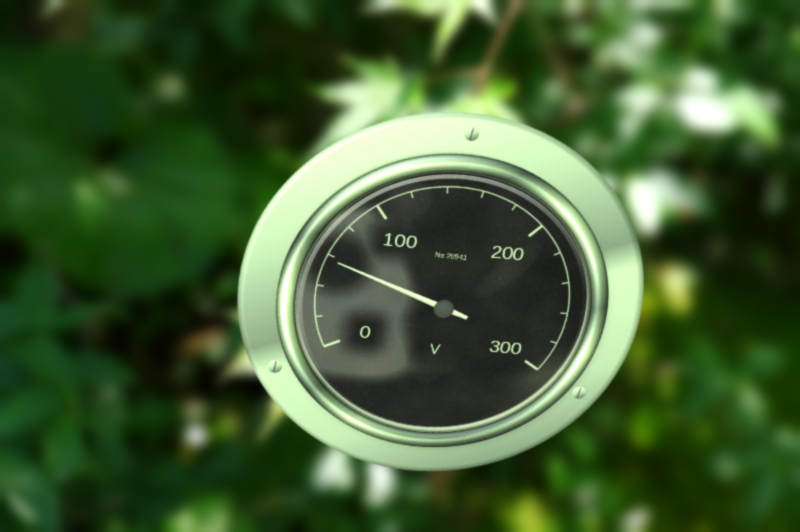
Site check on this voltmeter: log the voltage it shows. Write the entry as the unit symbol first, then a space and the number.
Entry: V 60
